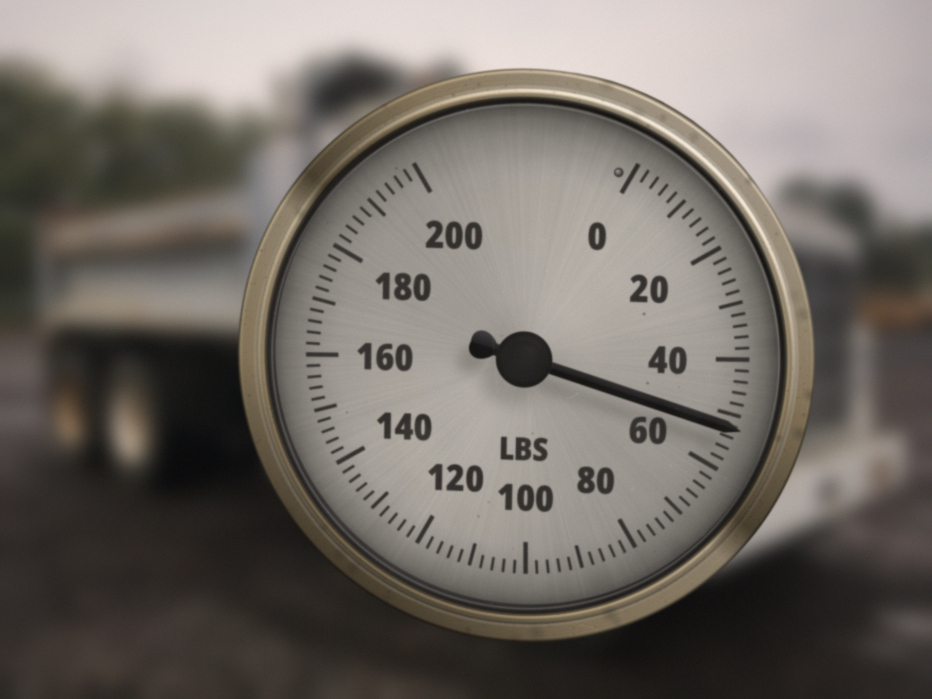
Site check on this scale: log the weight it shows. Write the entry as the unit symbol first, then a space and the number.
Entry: lb 52
